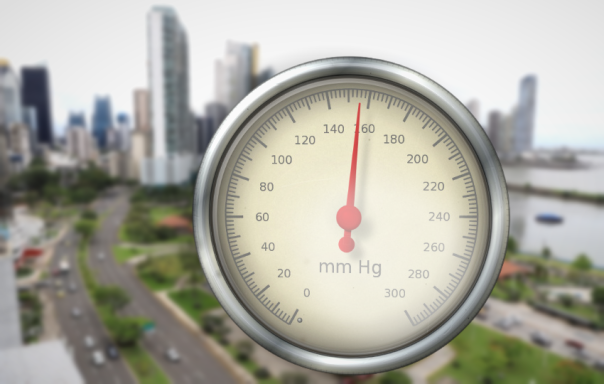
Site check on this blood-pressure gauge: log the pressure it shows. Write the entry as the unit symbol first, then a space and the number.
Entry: mmHg 156
